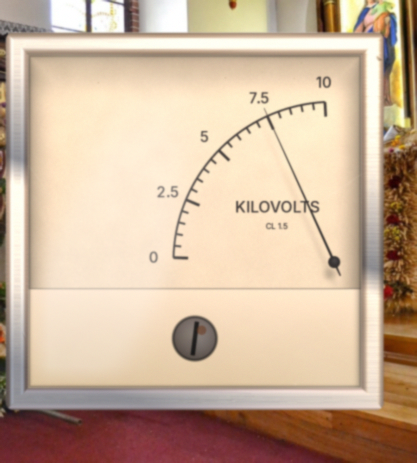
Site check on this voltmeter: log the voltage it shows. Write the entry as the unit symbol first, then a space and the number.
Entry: kV 7.5
